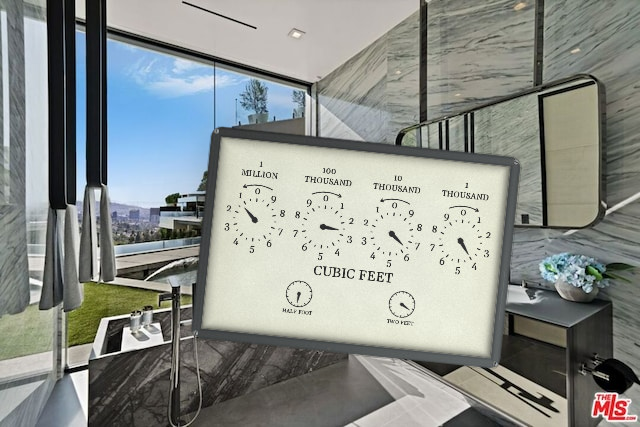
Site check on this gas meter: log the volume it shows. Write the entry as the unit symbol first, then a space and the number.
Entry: ft³ 126400
